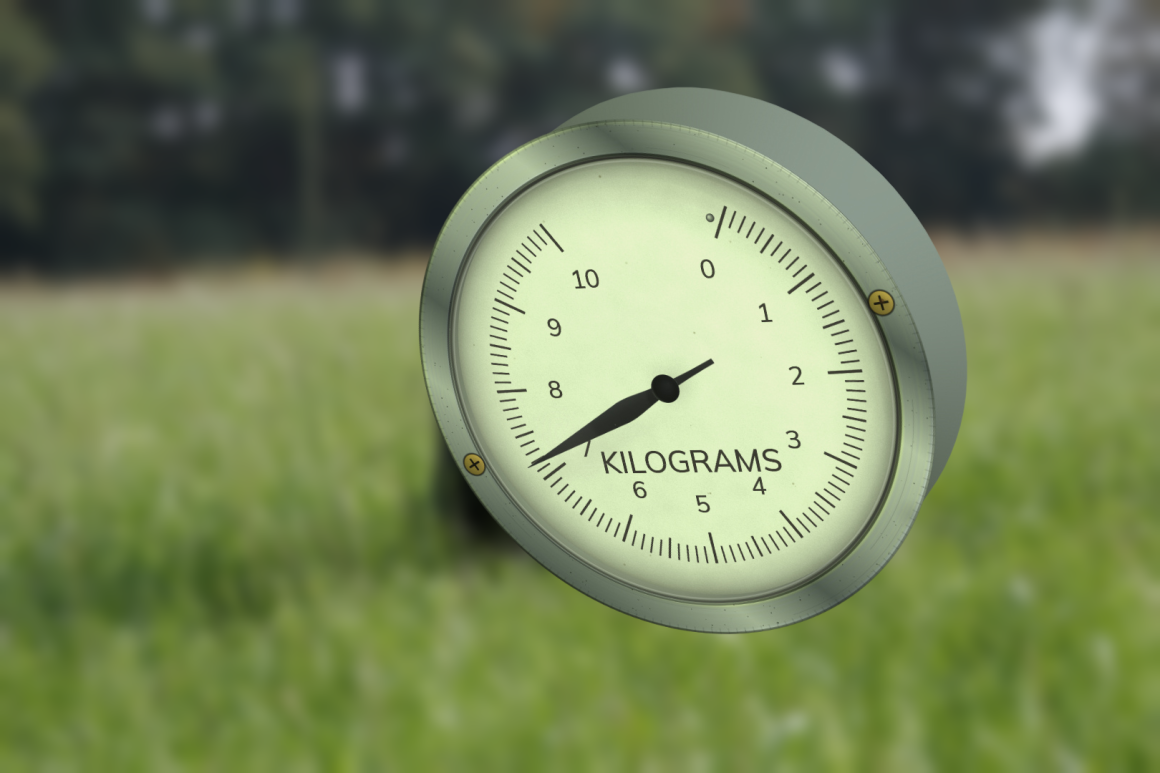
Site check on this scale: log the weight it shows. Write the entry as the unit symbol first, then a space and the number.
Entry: kg 7.2
